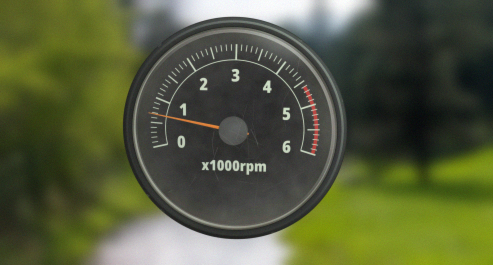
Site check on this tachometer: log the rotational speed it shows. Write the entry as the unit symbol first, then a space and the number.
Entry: rpm 700
